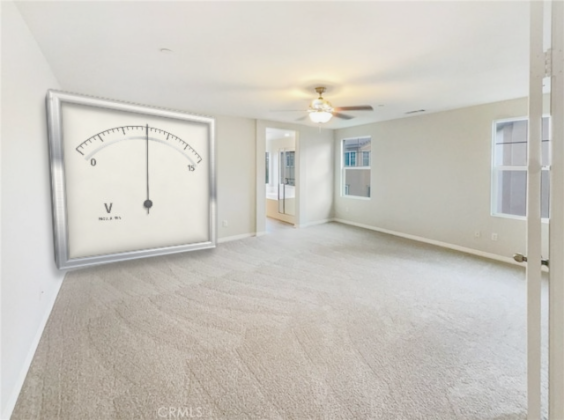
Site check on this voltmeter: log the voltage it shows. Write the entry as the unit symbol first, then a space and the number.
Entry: V 7.5
